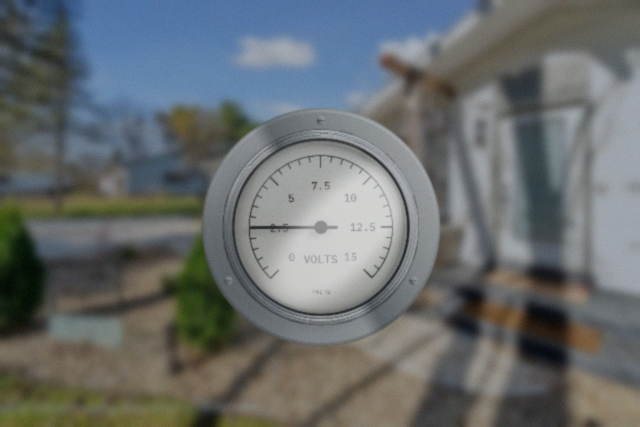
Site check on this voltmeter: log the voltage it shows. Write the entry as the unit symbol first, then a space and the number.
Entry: V 2.5
